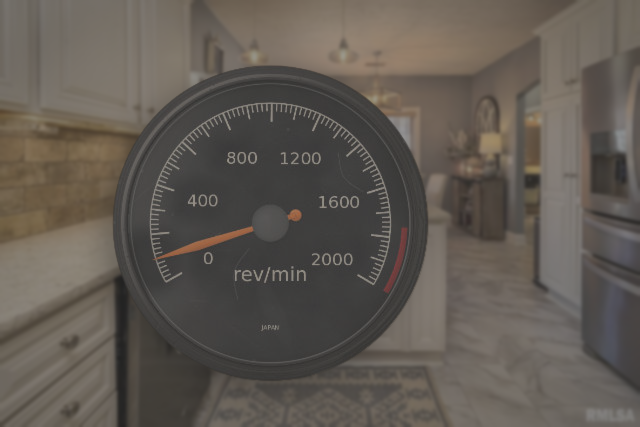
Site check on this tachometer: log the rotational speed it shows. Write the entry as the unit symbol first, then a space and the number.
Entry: rpm 100
